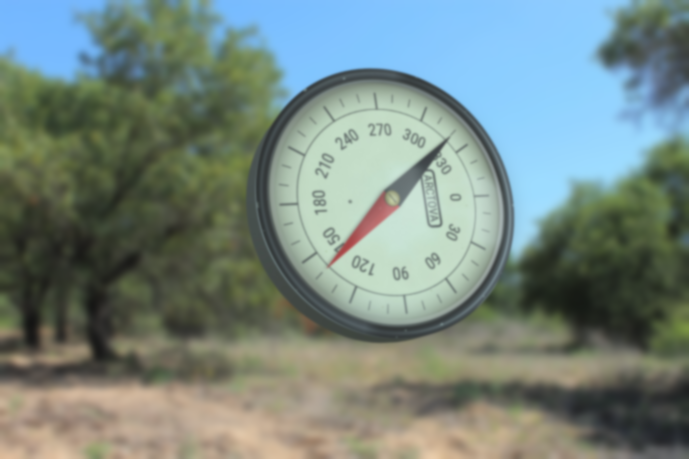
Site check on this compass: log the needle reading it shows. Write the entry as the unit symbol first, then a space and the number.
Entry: ° 140
